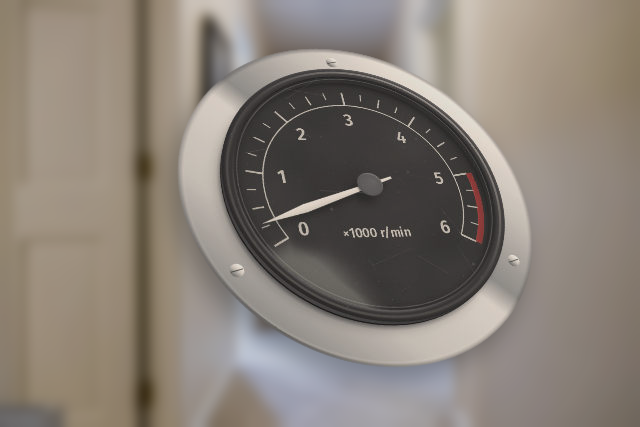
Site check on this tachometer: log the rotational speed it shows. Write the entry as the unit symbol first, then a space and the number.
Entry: rpm 250
